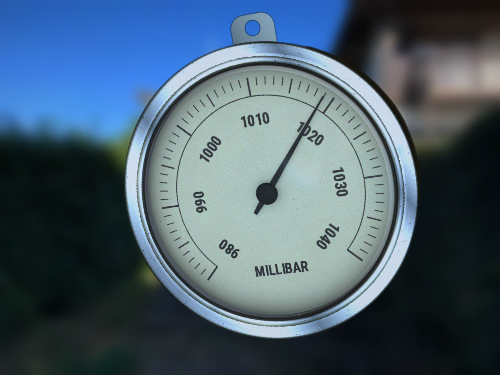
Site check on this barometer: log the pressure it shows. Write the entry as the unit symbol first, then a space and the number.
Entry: mbar 1019
